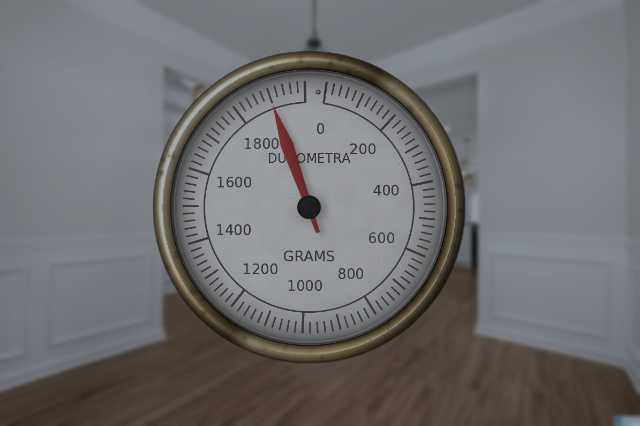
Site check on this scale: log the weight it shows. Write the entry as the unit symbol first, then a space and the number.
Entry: g 1900
